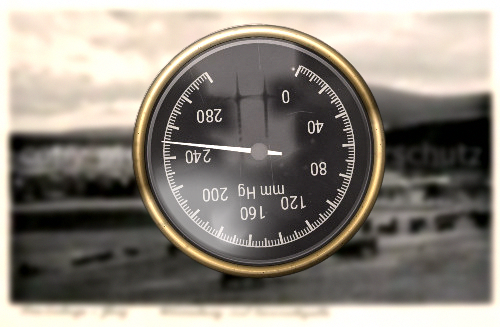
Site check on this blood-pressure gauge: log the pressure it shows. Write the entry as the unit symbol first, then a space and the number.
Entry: mmHg 250
